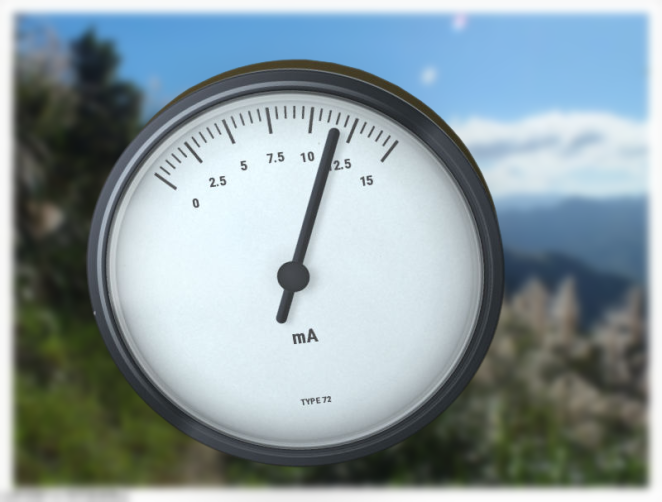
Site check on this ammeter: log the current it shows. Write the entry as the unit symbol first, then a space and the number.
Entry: mA 11.5
